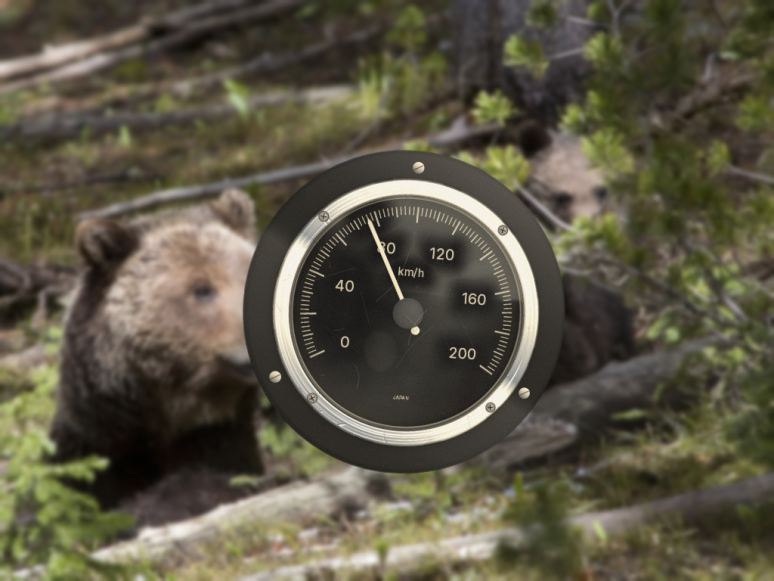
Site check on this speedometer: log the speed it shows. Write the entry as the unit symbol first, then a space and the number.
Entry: km/h 76
